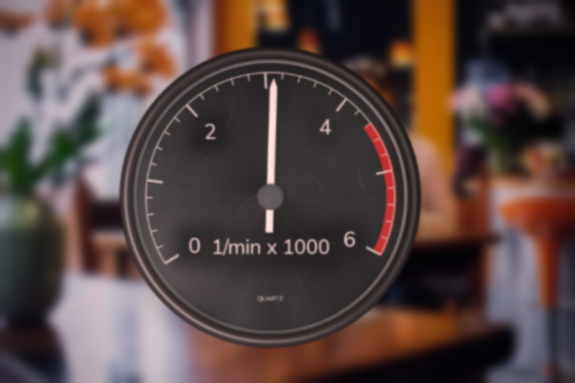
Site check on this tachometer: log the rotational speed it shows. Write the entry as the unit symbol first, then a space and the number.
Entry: rpm 3100
